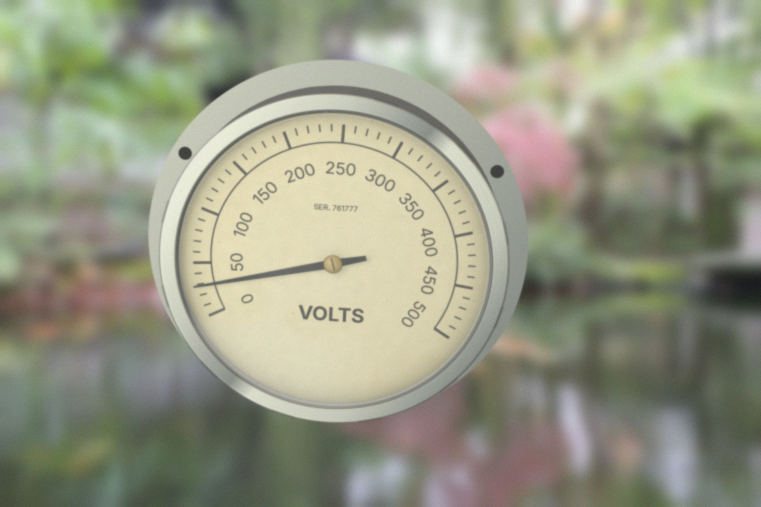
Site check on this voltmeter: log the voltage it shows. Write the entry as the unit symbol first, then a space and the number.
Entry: V 30
